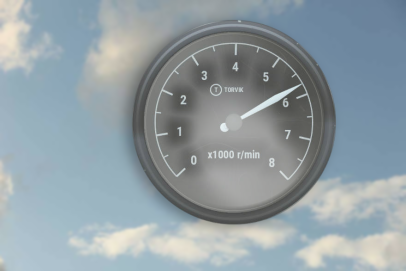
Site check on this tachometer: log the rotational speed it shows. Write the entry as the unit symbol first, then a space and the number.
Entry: rpm 5750
